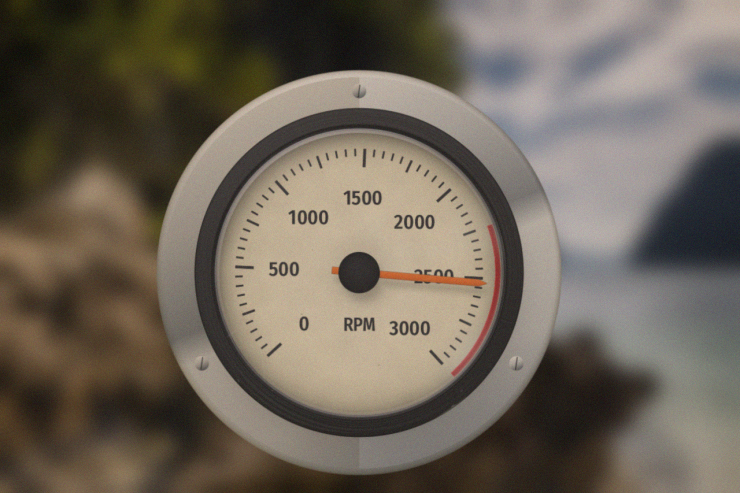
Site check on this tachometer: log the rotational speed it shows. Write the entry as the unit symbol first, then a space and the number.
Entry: rpm 2525
